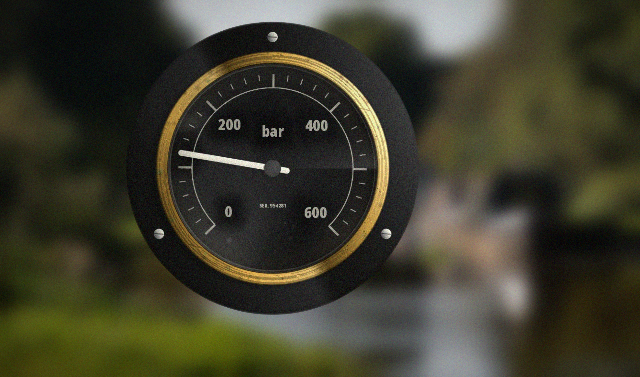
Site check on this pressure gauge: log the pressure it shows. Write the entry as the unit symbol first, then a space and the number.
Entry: bar 120
